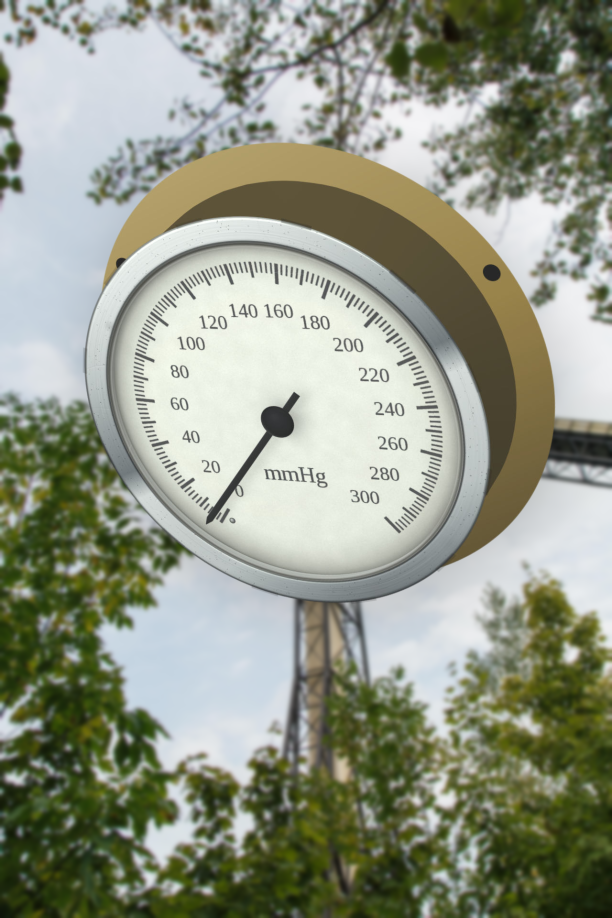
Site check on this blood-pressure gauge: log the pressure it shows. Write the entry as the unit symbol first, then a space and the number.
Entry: mmHg 4
